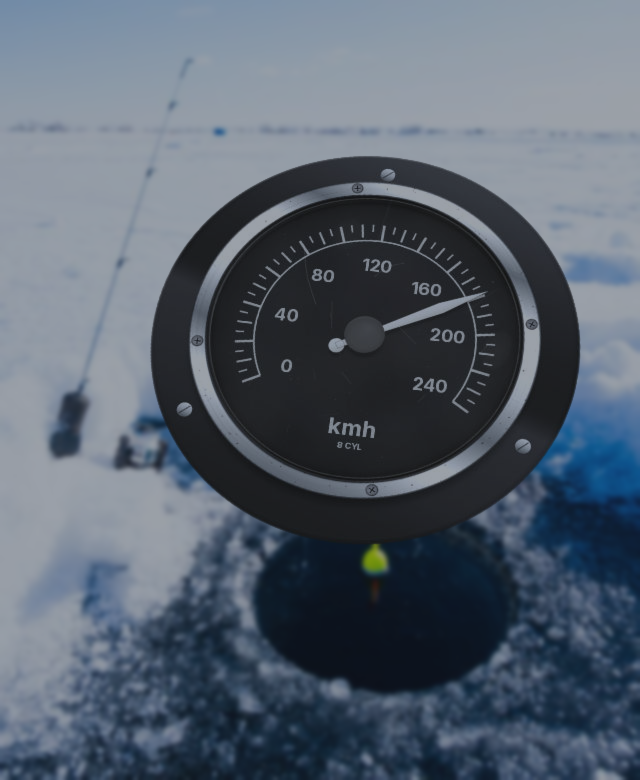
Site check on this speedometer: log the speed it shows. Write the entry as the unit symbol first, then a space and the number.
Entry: km/h 180
